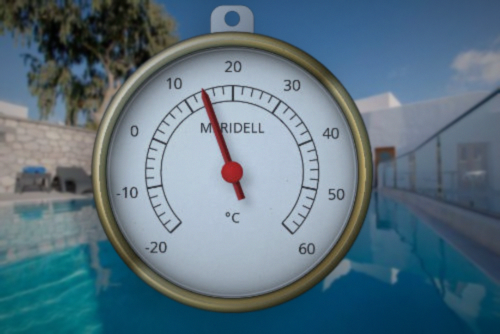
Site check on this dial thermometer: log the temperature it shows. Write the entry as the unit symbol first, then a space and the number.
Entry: °C 14
